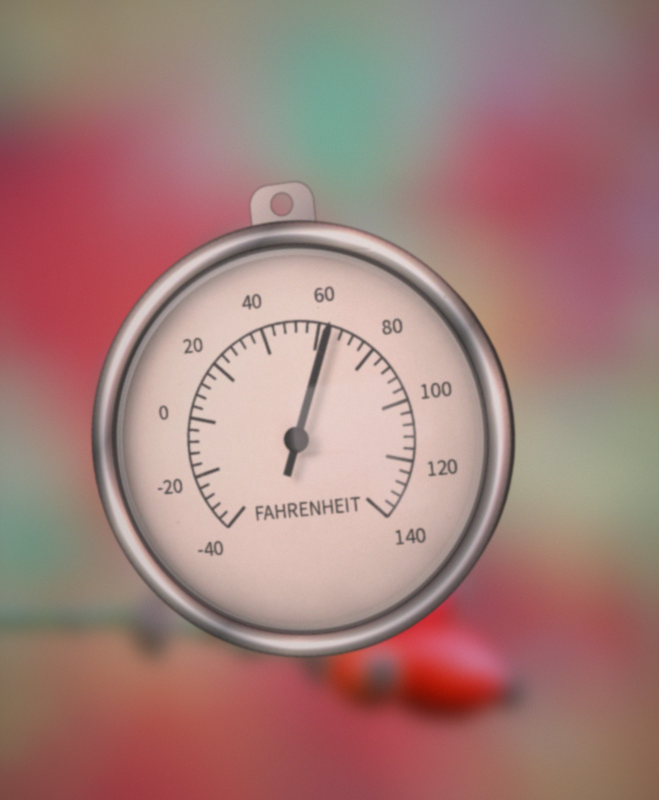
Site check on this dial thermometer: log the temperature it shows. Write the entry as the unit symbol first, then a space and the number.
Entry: °F 64
